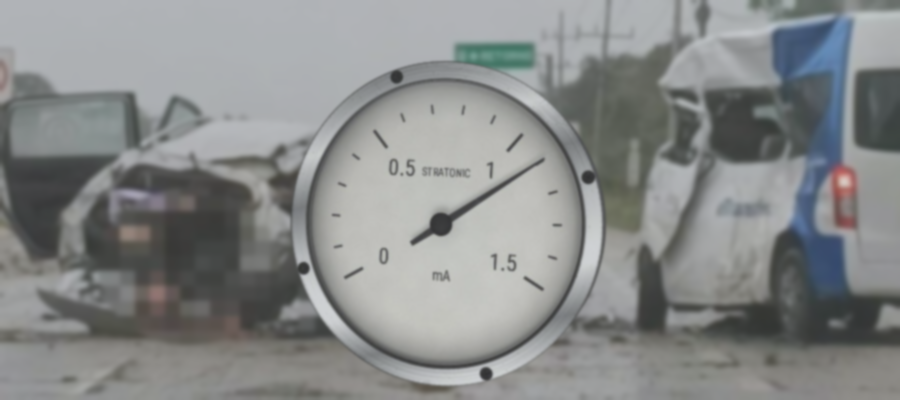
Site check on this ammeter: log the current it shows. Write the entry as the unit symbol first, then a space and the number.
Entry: mA 1.1
